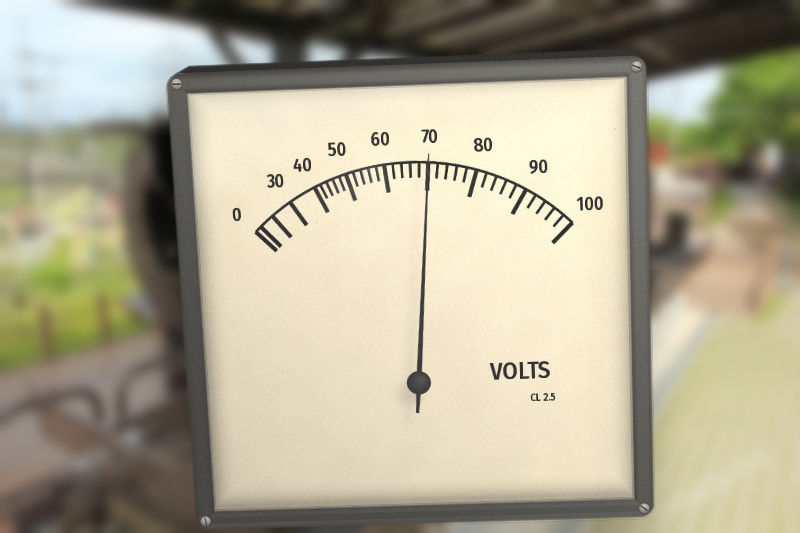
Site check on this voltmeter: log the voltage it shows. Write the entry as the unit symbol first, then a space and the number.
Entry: V 70
